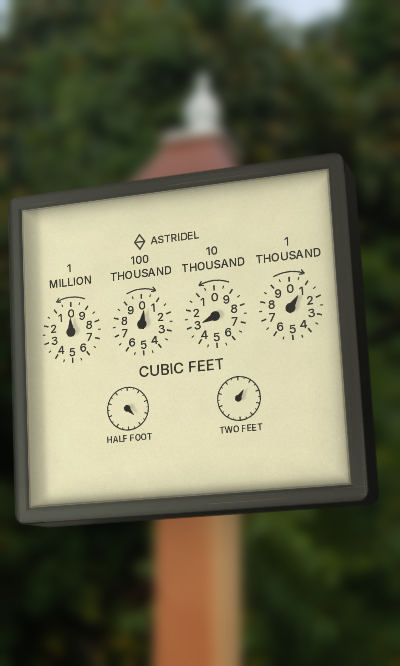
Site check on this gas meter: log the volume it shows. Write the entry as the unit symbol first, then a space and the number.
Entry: ft³ 3100
